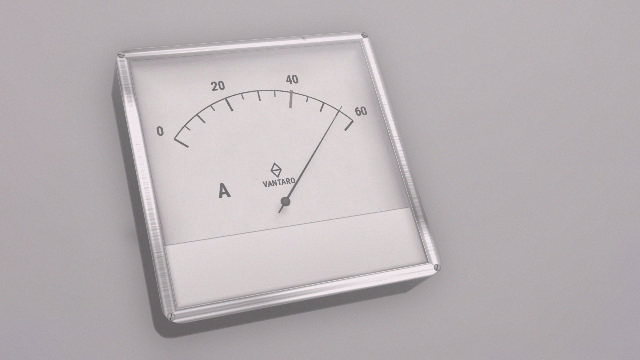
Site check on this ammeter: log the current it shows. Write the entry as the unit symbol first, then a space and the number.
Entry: A 55
